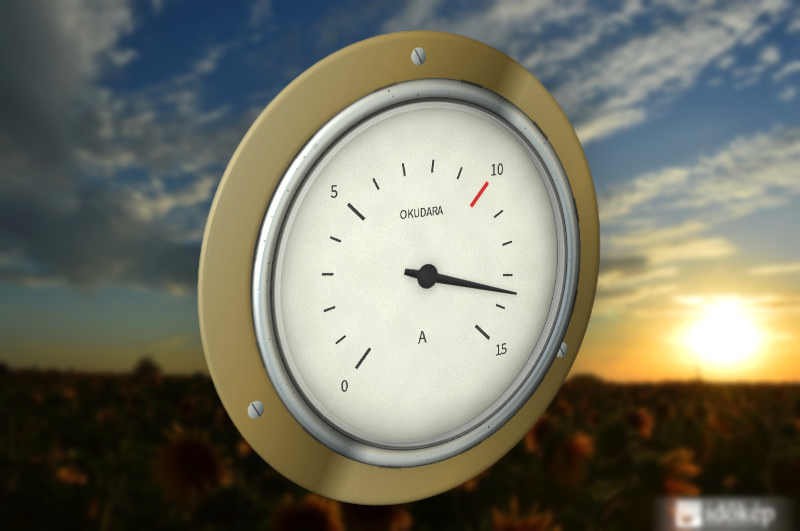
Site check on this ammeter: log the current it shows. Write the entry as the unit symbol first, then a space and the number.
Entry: A 13.5
